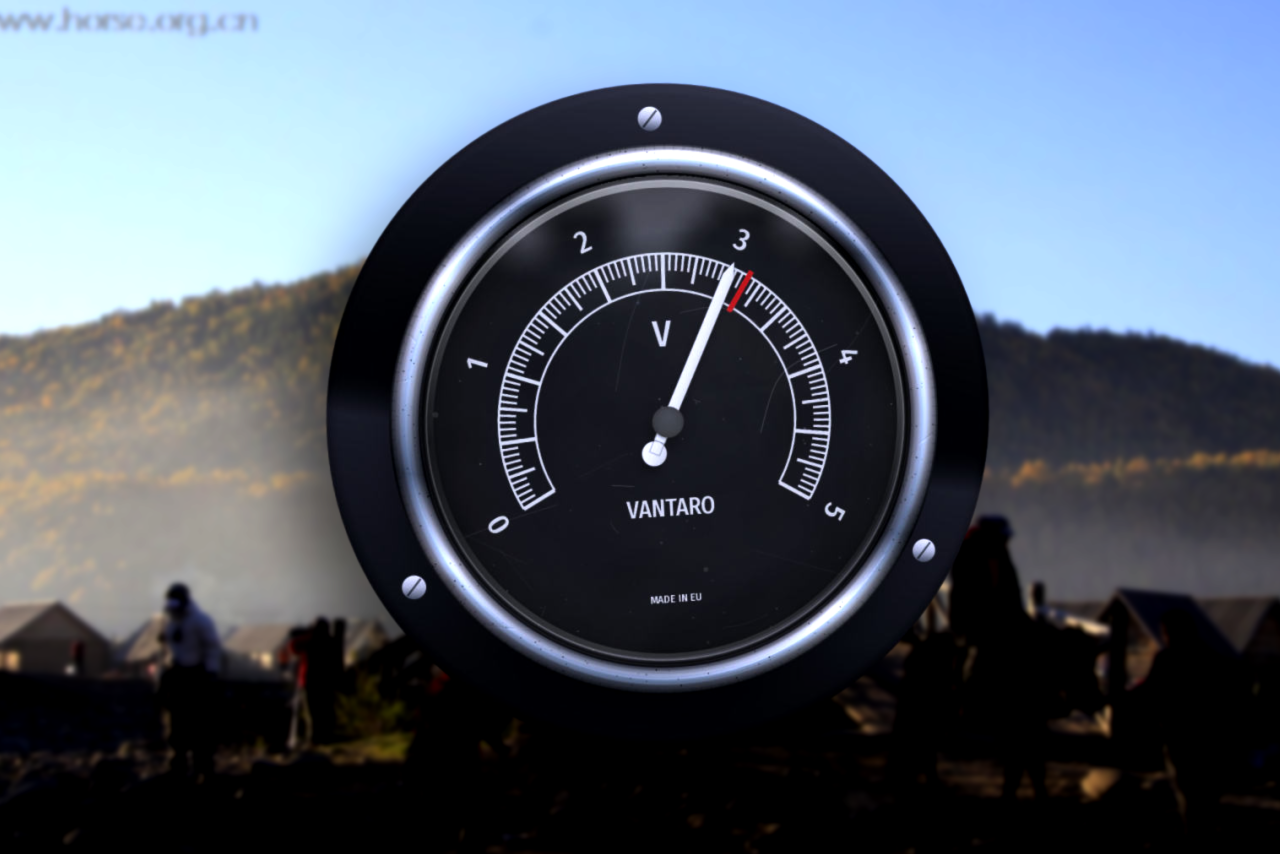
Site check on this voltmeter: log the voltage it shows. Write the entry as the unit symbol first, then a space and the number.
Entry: V 3
